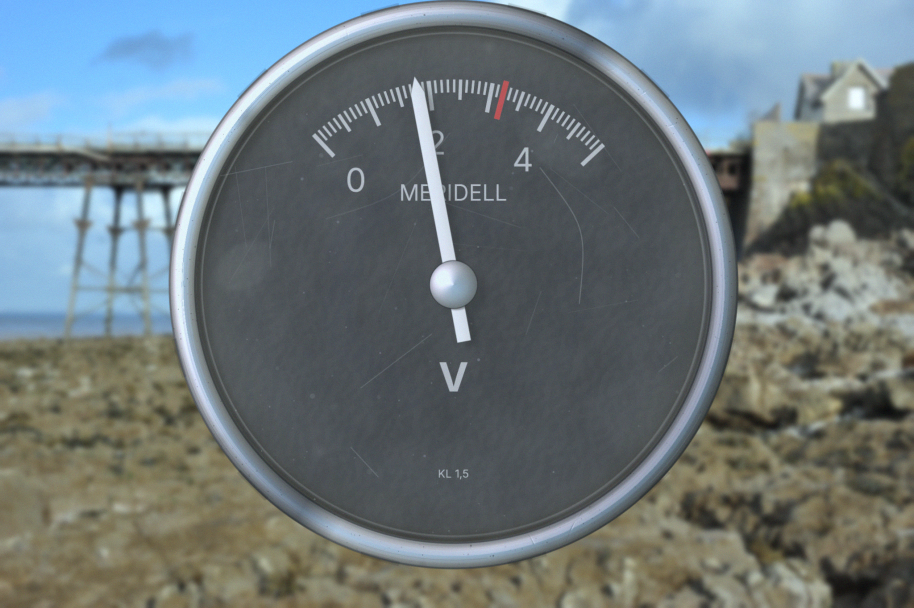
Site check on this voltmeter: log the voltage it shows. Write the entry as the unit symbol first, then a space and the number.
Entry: V 1.8
